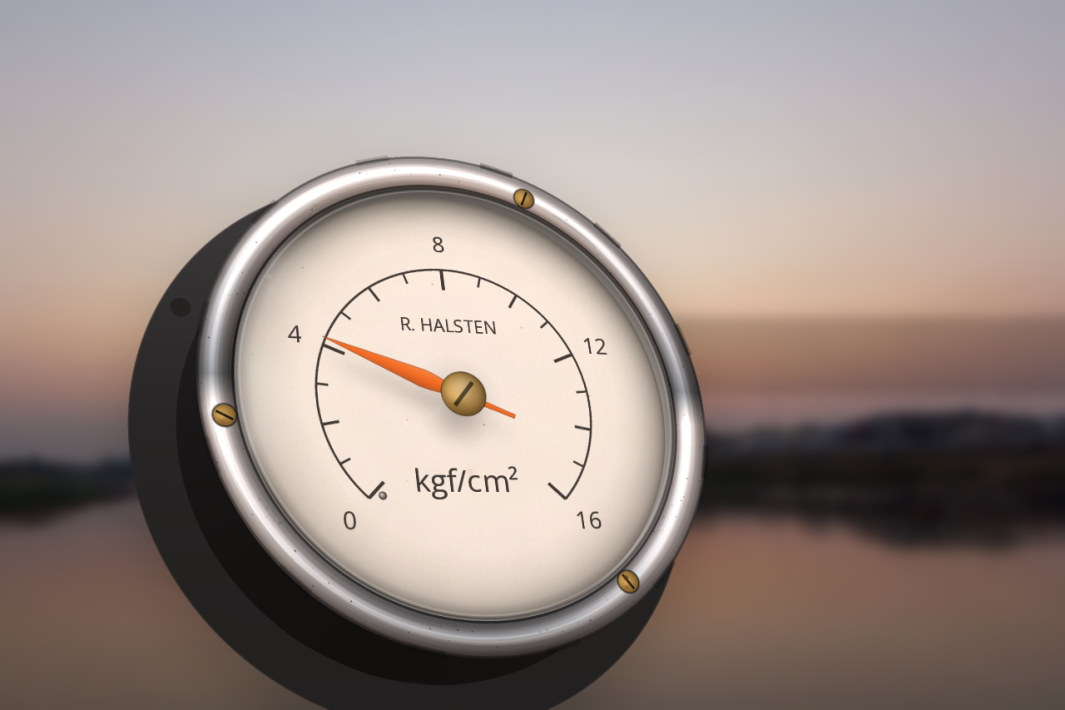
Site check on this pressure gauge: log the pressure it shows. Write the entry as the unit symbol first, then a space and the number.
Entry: kg/cm² 4
